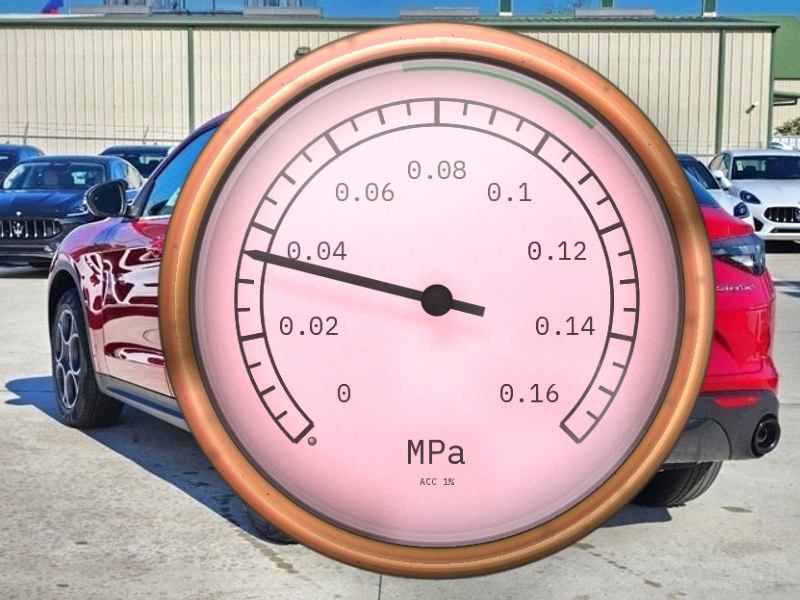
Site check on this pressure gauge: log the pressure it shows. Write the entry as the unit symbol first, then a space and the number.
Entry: MPa 0.035
